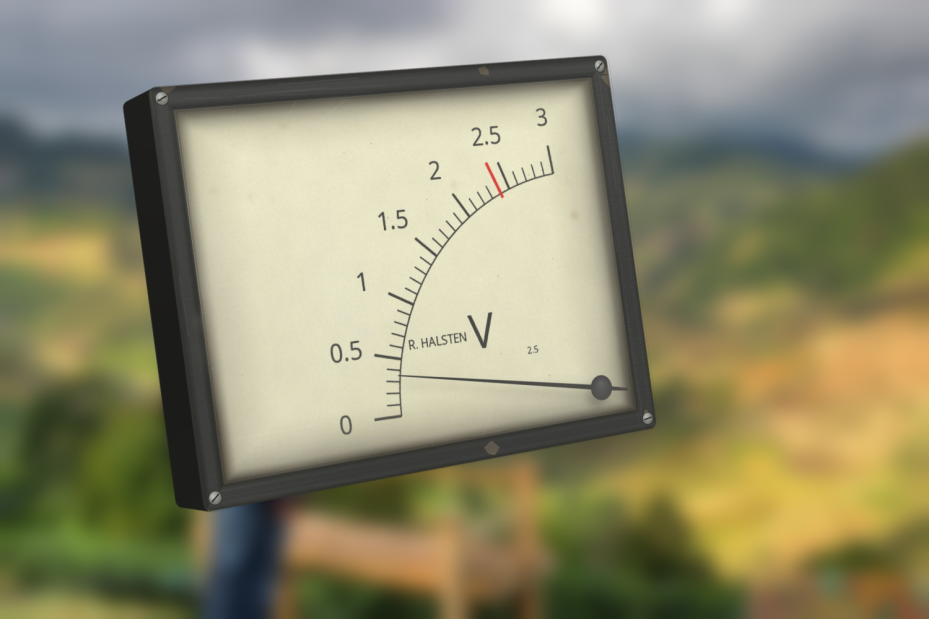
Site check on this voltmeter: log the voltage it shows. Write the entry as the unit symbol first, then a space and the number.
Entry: V 0.35
